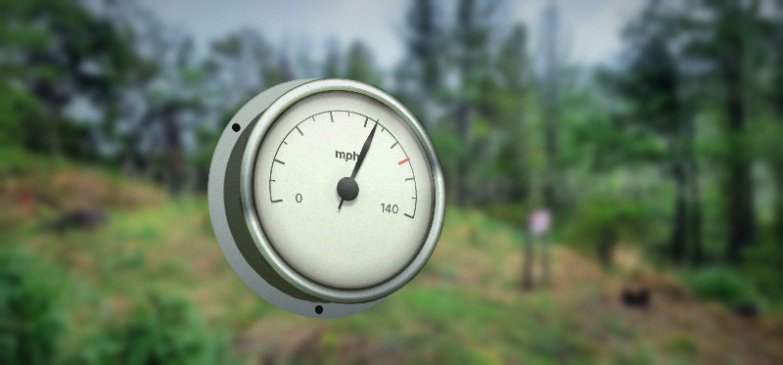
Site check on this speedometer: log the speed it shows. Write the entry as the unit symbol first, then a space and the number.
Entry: mph 85
